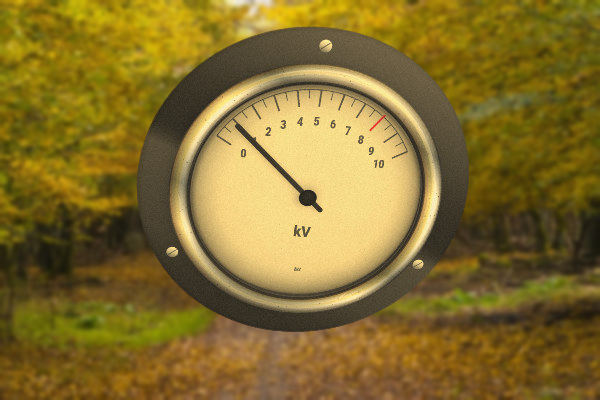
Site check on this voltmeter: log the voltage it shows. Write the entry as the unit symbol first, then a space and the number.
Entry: kV 1
